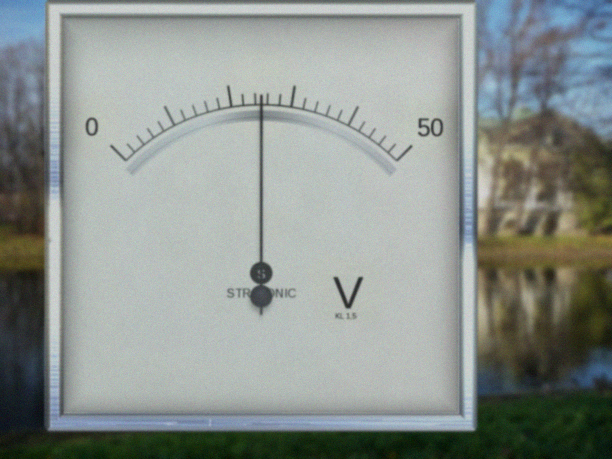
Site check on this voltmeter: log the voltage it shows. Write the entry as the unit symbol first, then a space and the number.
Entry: V 25
